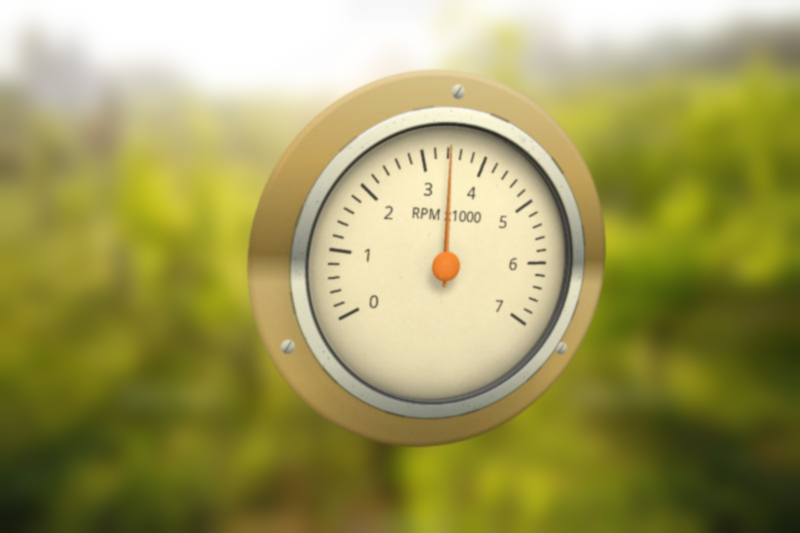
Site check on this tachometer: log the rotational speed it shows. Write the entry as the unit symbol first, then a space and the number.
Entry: rpm 3400
